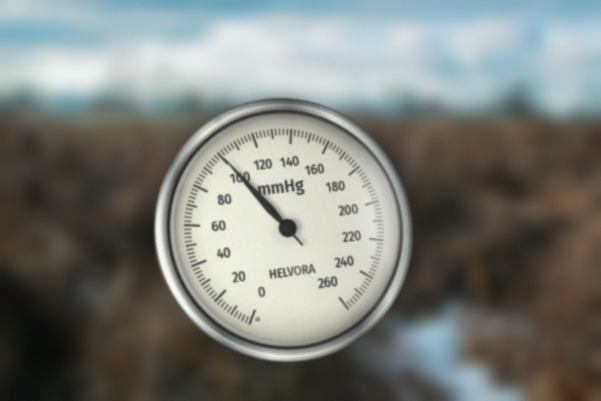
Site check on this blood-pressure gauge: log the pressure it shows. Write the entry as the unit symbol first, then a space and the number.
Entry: mmHg 100
